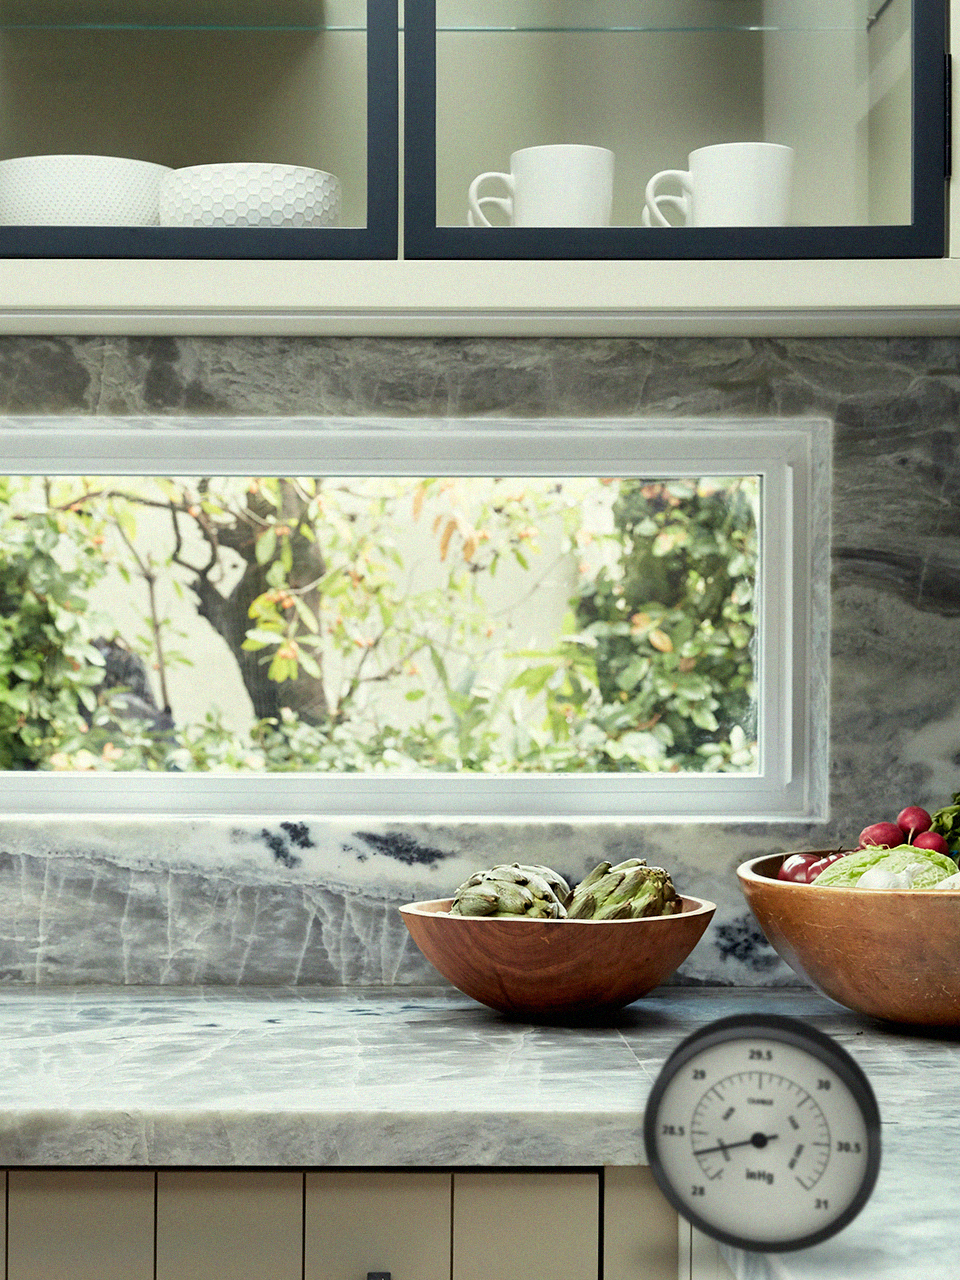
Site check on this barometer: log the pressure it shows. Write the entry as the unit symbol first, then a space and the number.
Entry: inHg 28.3
